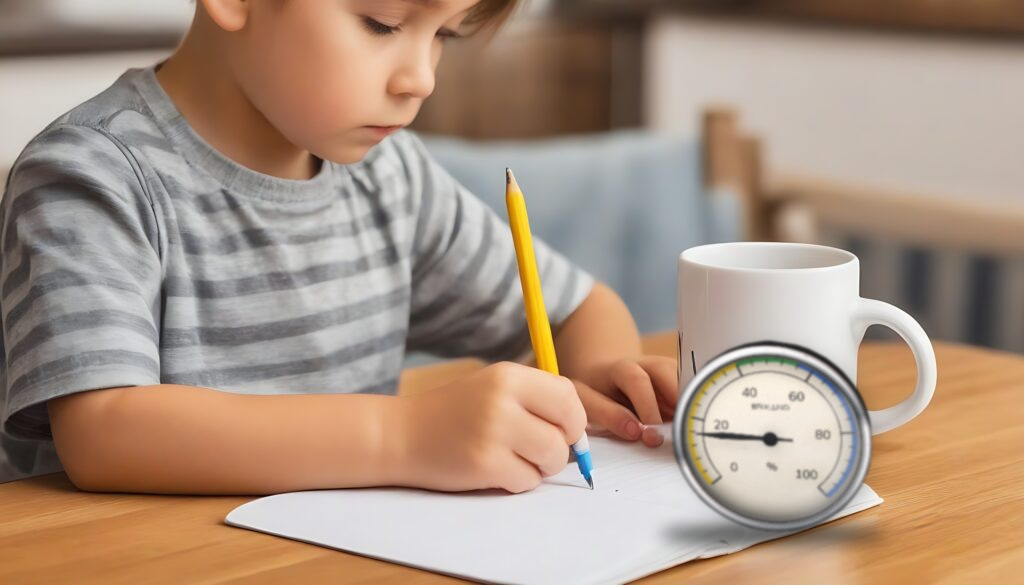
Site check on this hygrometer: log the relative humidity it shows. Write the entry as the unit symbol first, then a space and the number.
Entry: % 16
